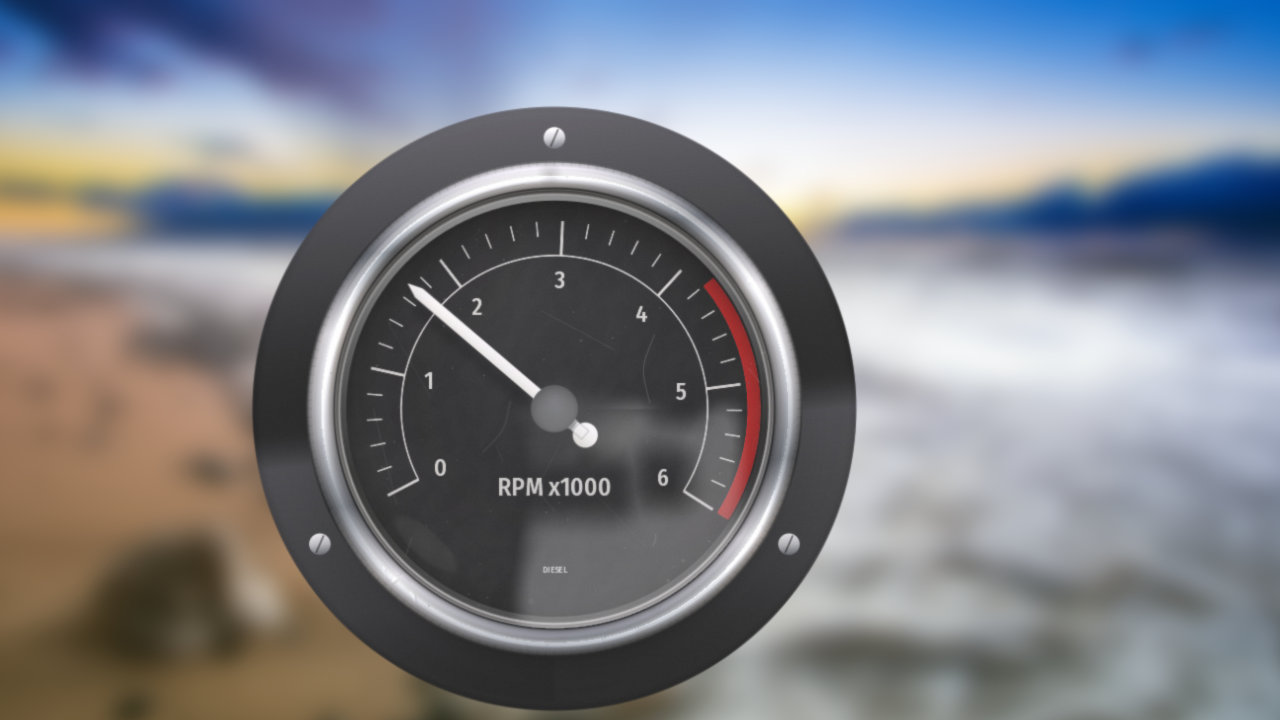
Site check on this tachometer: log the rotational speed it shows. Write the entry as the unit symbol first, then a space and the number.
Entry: rpm 1700
